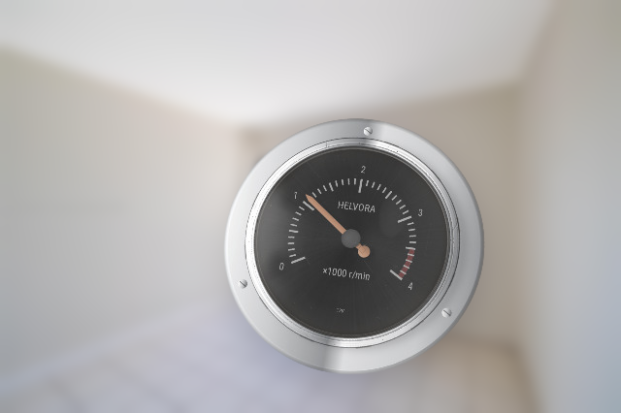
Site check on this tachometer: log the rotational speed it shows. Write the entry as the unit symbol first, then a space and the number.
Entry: rpm 1100
